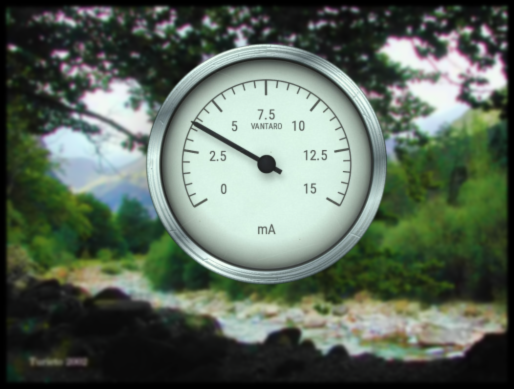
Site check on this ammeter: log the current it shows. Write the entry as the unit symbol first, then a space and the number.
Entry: mA 3.75
